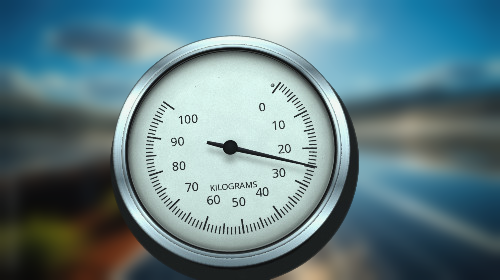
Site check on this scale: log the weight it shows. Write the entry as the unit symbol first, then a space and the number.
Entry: kg 25
